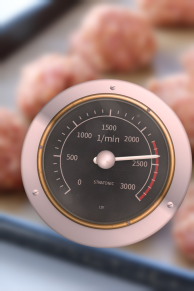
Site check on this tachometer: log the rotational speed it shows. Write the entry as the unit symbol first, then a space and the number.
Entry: rpm 2400
